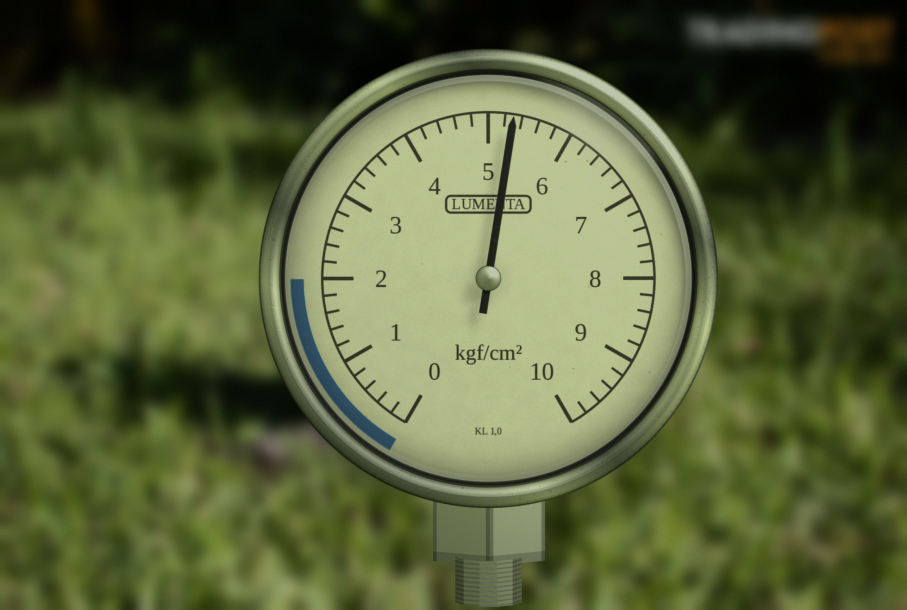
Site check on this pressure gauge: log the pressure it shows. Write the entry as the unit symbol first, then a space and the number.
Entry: kg/cm² 5.3
